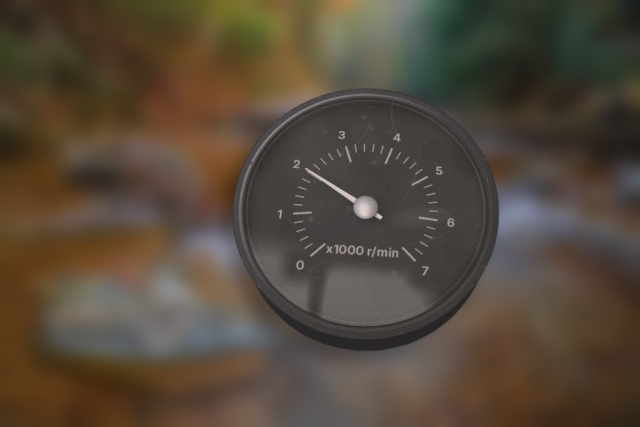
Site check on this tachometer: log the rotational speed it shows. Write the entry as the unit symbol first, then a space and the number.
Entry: rpm 2000
